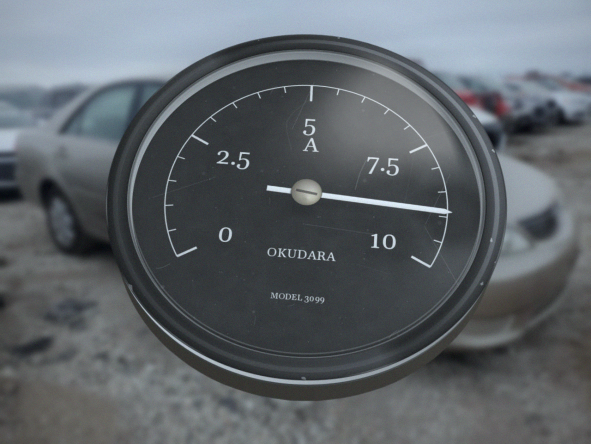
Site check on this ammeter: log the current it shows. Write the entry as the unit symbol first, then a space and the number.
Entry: A 9
